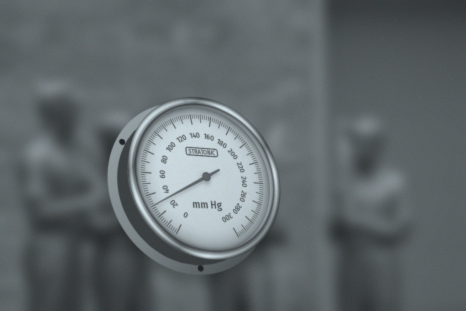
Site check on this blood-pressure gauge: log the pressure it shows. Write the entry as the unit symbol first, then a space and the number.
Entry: mmHg 30
